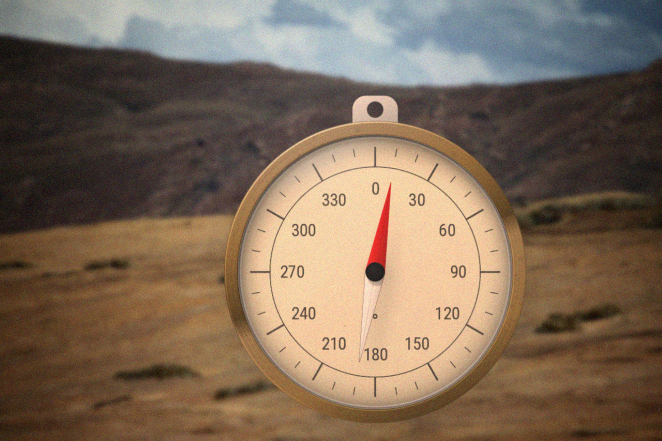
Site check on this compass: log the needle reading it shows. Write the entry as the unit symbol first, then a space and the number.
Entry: ° 10
